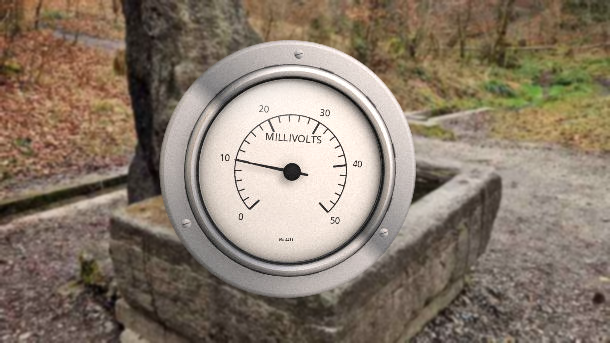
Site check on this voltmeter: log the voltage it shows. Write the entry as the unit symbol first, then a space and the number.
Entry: mV 10
